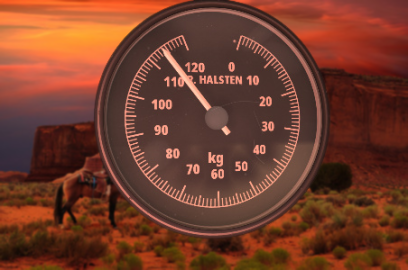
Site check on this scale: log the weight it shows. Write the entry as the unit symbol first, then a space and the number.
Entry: kg 114
